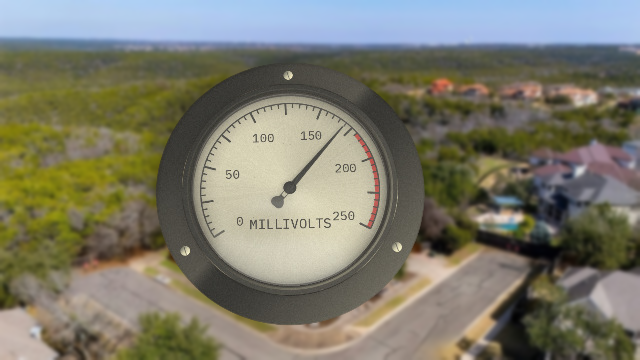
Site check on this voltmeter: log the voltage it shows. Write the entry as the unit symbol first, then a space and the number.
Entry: mV 170
